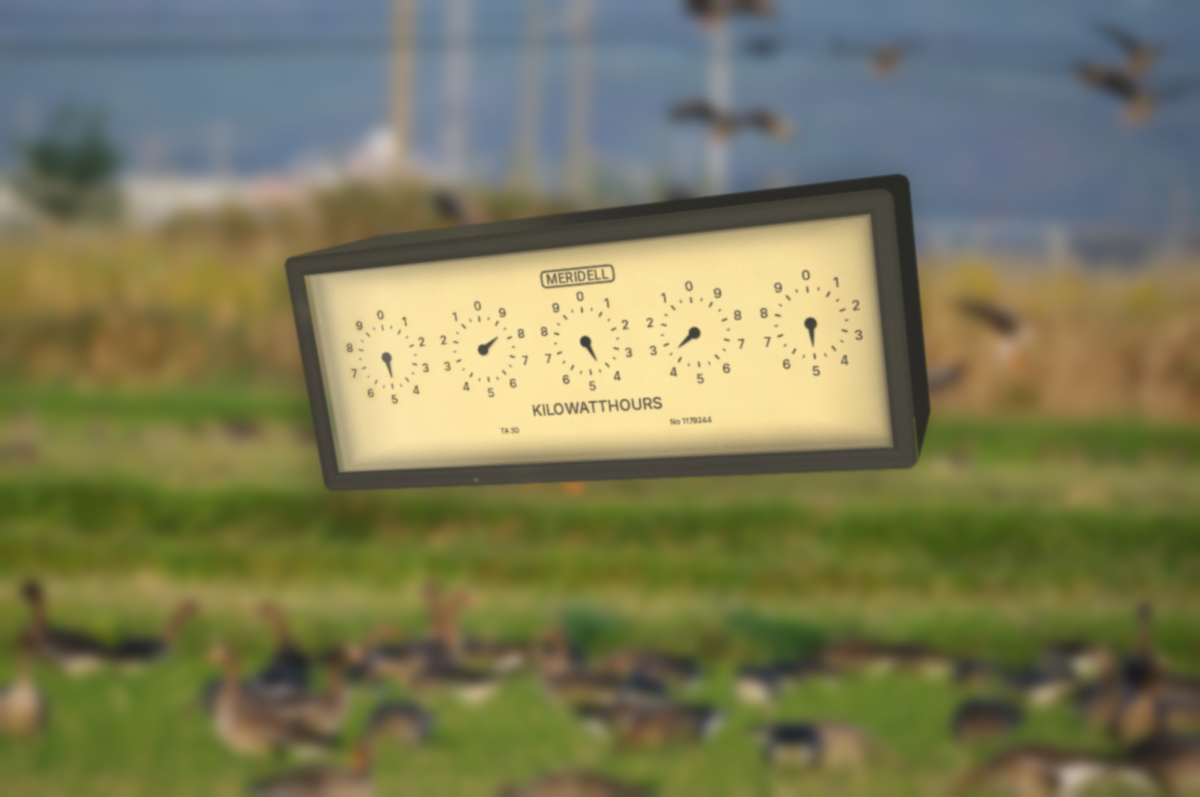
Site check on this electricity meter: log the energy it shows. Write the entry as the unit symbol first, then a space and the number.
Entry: kWh 48435
